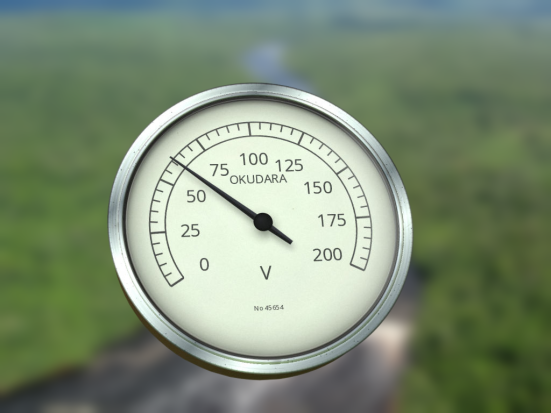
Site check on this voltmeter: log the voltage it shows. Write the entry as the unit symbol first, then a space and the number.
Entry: V 60
